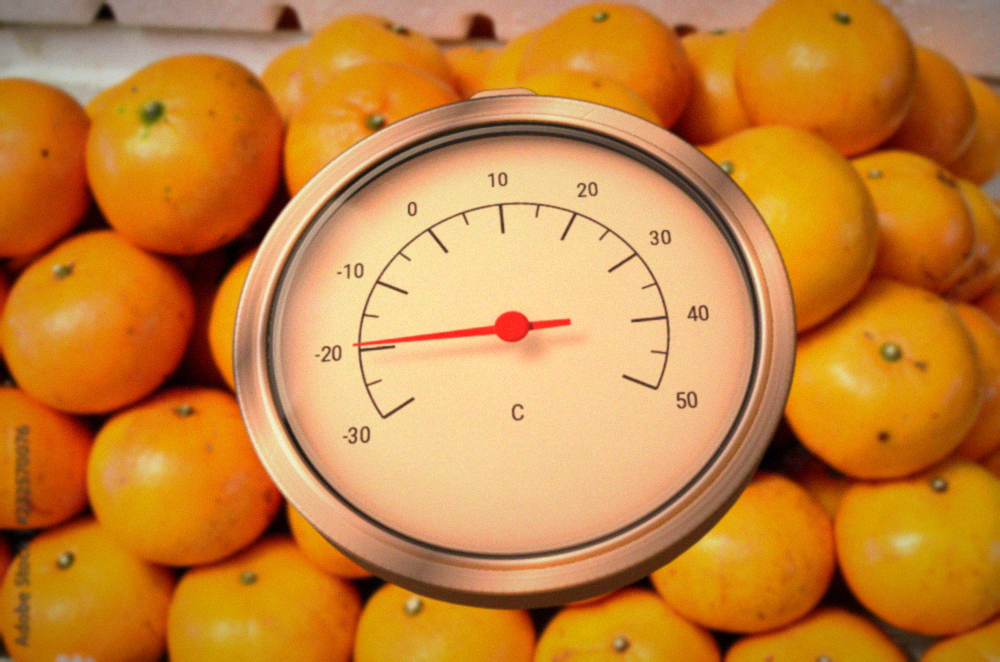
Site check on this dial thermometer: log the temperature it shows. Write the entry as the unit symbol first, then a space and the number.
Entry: °C -20
